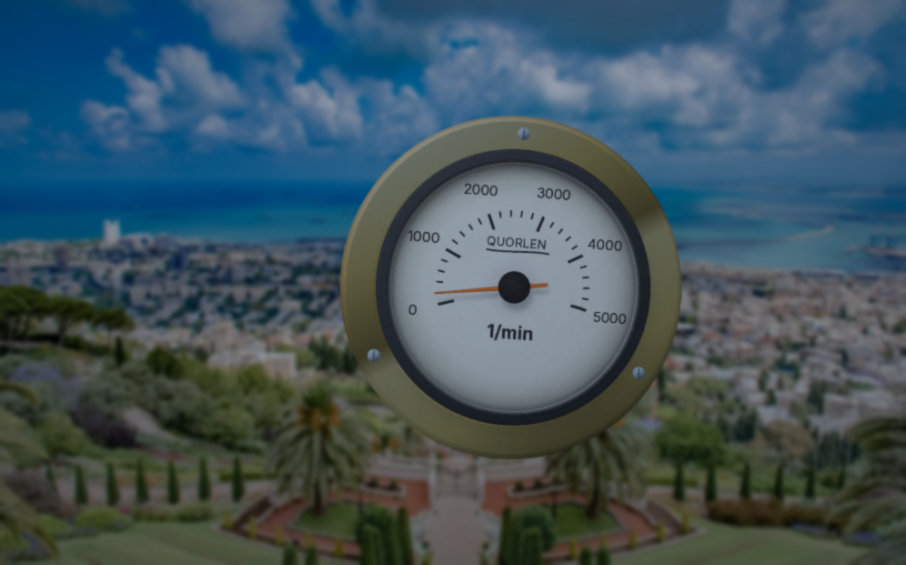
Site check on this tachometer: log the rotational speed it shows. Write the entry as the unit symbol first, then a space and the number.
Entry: rpm 200
